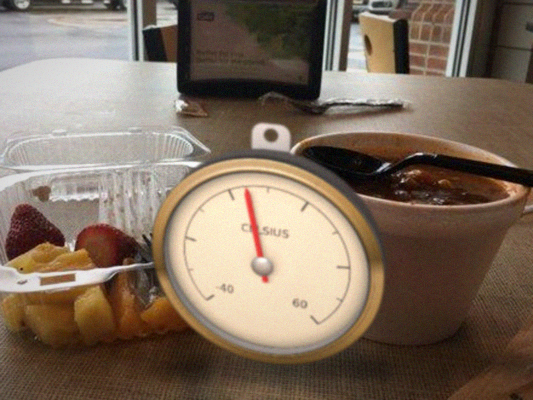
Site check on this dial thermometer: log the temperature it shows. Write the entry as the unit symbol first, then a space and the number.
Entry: °C 5
